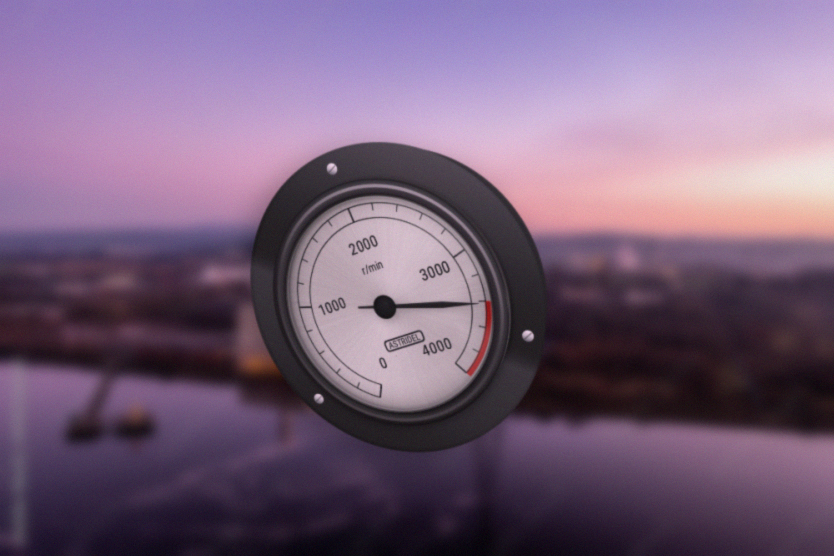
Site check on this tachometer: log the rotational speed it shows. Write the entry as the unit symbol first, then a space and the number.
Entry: rpm 3400
